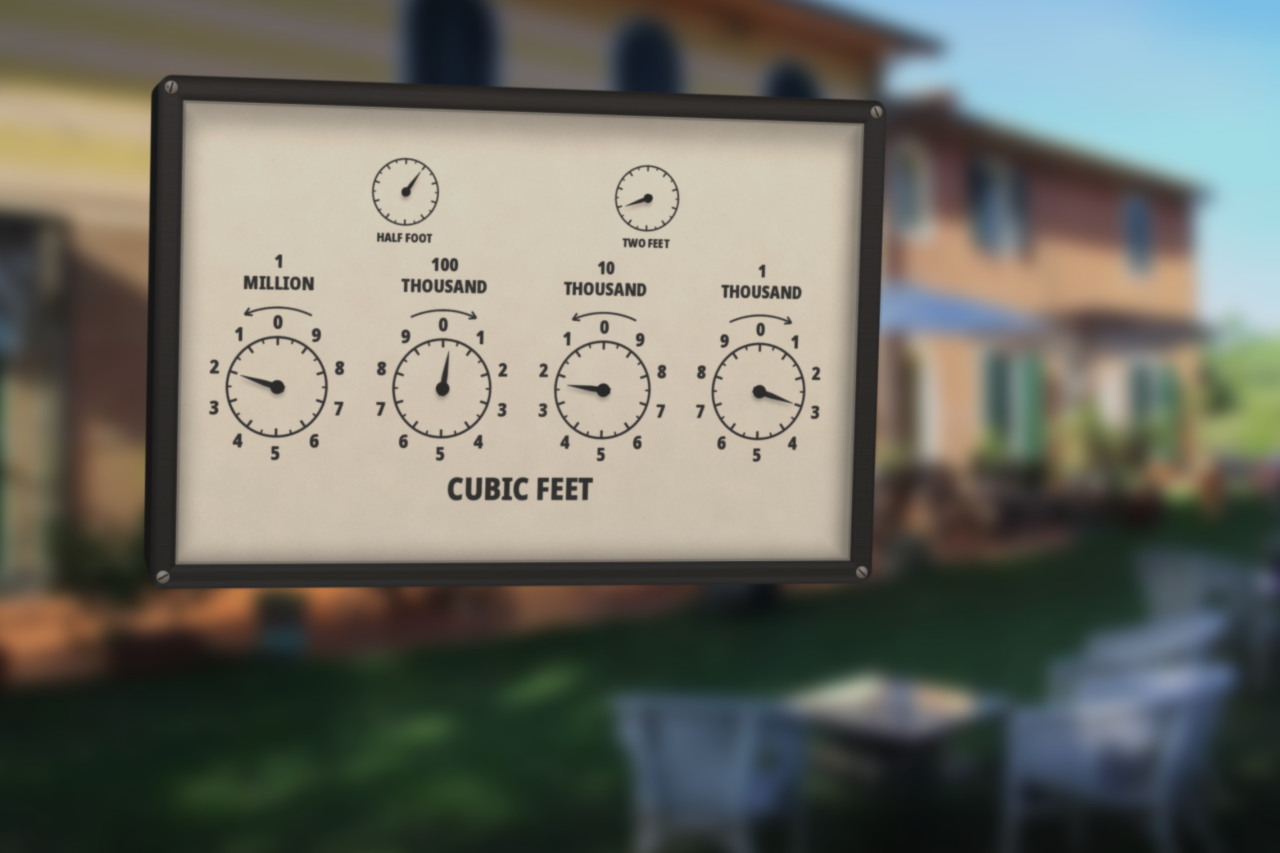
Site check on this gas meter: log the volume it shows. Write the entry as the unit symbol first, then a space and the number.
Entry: ft³ 202300
